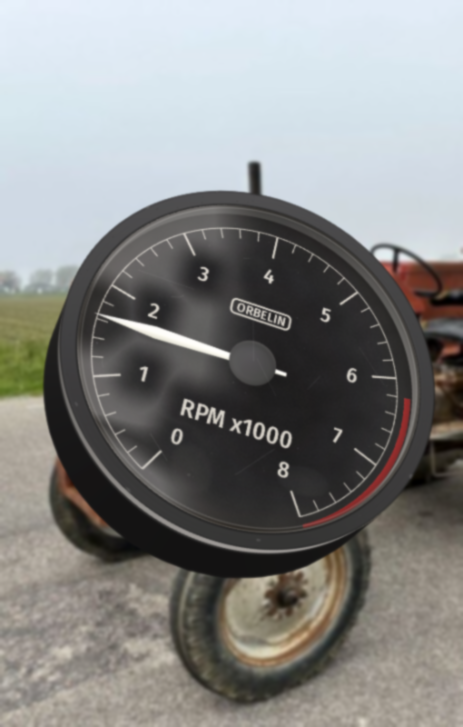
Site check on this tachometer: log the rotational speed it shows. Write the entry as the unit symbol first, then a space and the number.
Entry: rpm 1600
